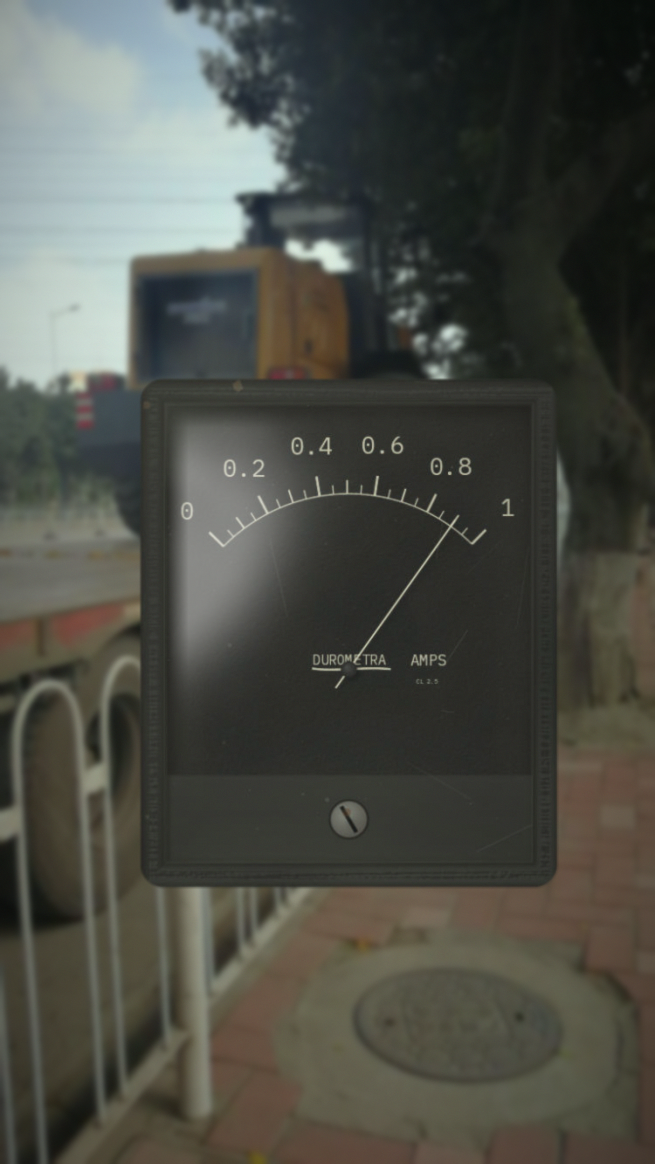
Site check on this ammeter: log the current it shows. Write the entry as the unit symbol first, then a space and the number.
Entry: A 0.9
